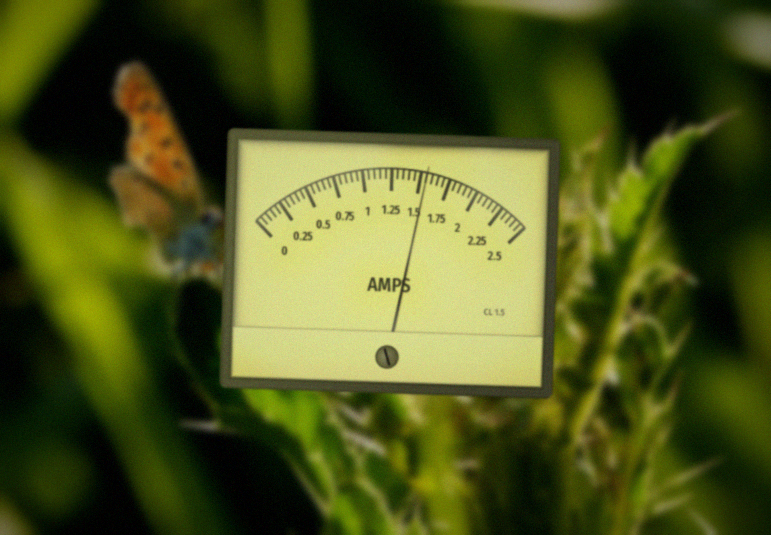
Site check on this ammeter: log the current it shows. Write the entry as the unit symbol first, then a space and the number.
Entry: A 1.55
